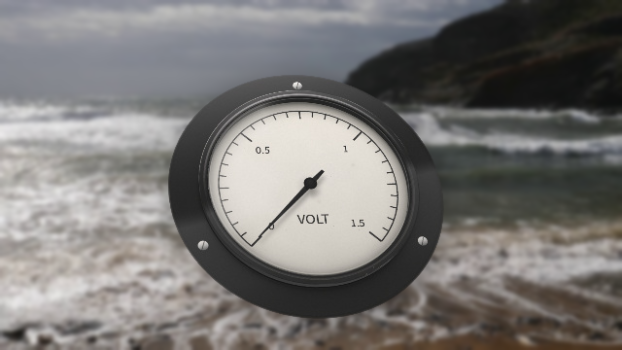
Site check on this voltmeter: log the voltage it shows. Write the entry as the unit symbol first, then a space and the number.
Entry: V 0
